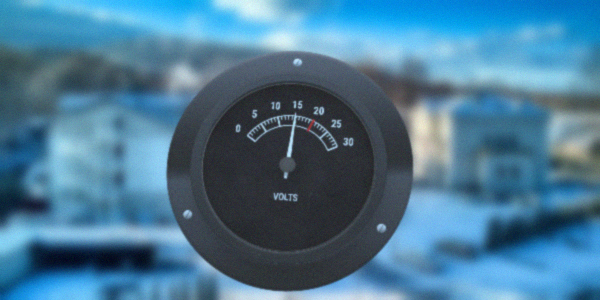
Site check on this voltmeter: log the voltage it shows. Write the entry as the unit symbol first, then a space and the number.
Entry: V 15
